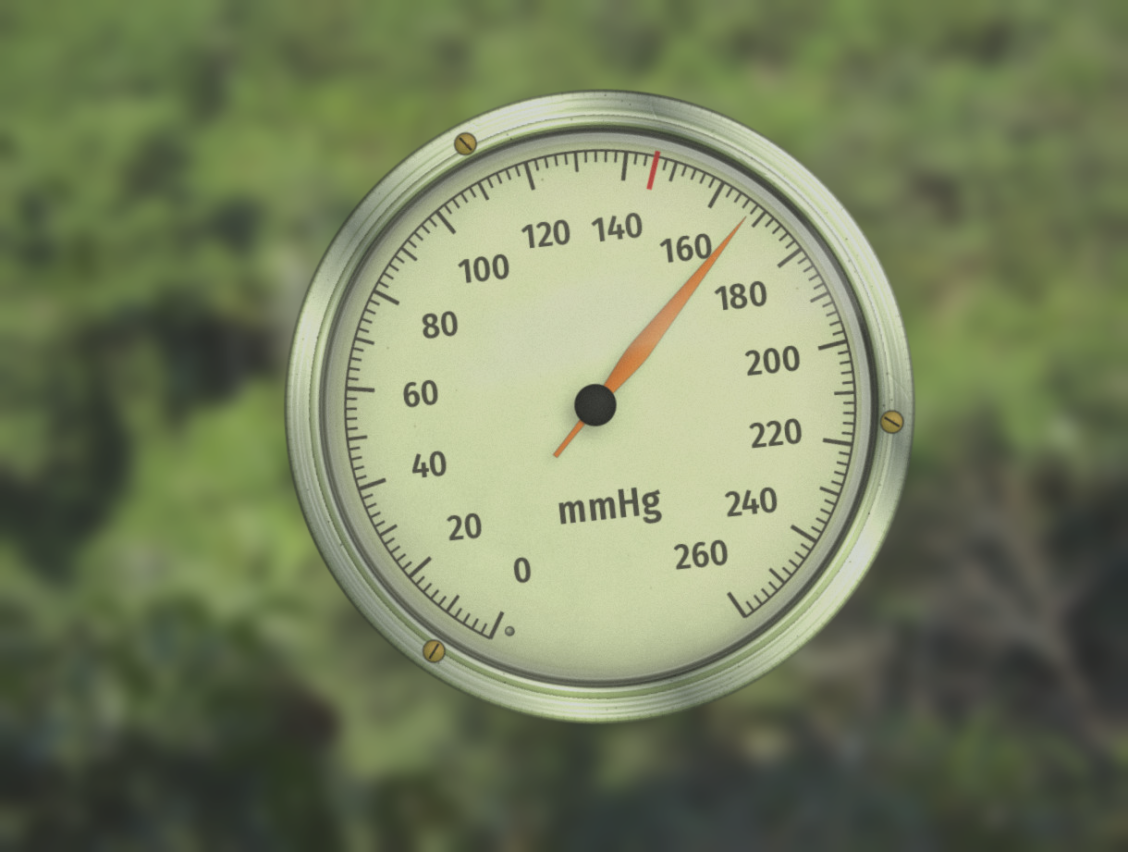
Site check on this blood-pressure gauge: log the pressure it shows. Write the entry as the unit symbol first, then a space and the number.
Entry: mmHg 168
